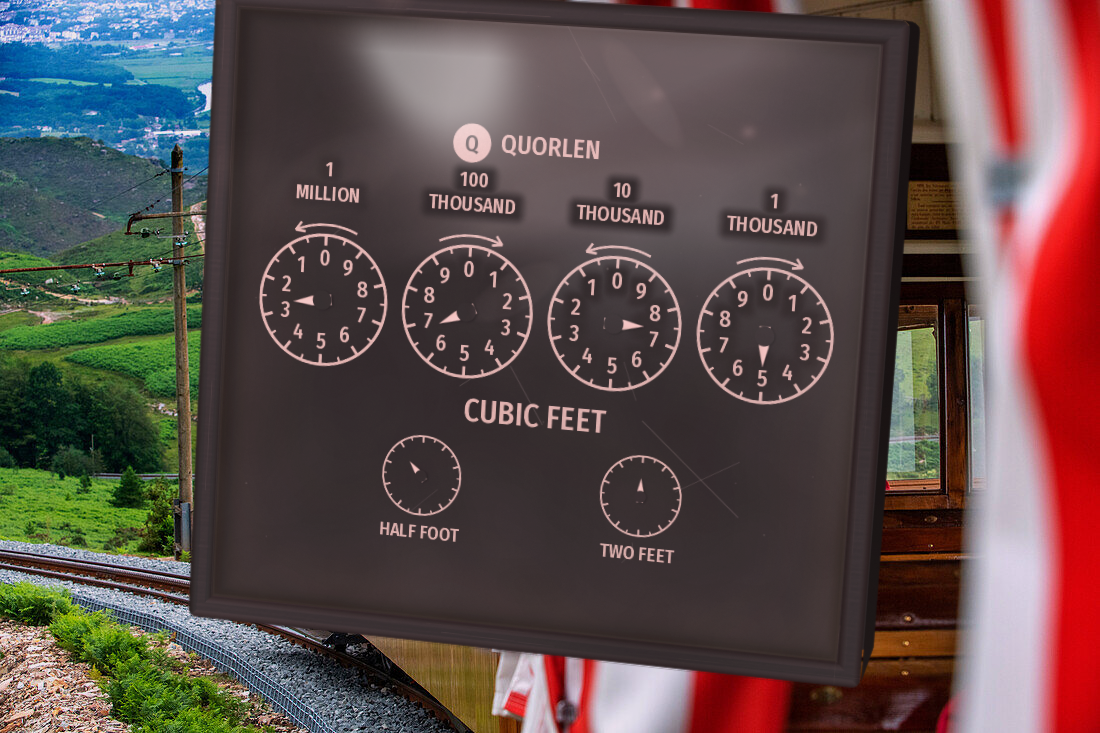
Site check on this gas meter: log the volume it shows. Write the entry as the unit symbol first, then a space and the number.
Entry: ft³ 267500
